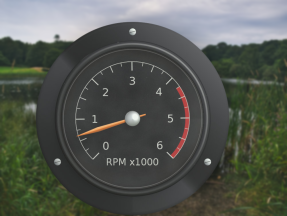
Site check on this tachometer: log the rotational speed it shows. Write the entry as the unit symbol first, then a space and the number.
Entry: rpm 625
